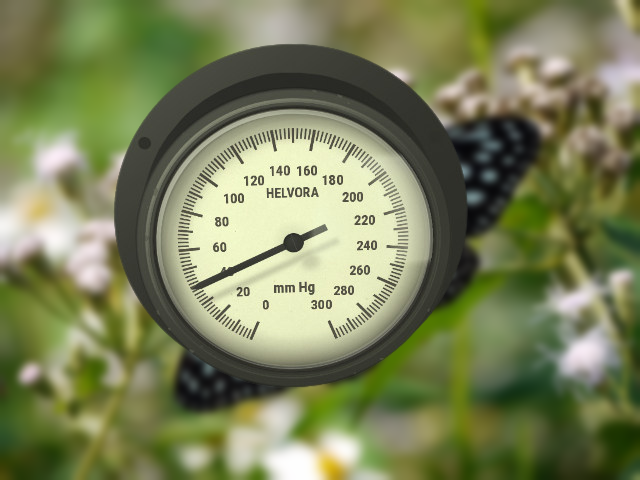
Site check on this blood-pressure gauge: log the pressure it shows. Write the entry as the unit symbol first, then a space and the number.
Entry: mmHg 40
